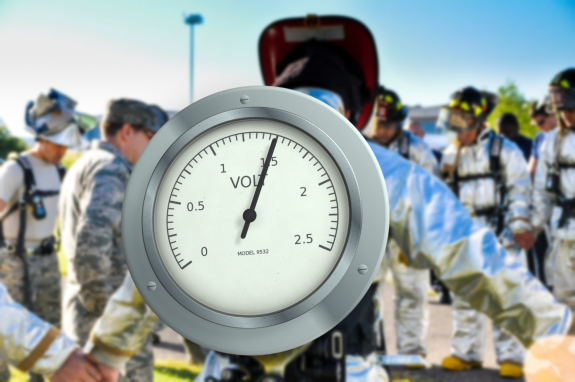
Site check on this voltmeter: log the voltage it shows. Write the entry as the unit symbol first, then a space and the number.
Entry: V 1.5
